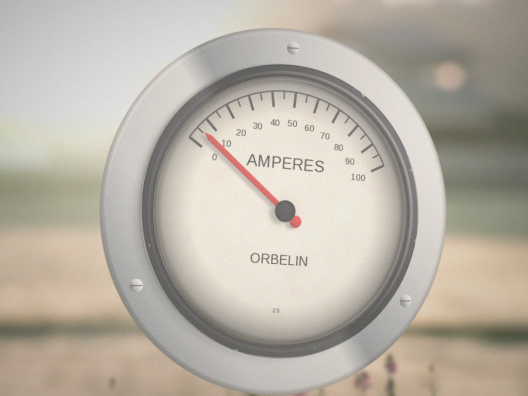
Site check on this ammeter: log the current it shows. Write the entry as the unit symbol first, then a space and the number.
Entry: A 5
